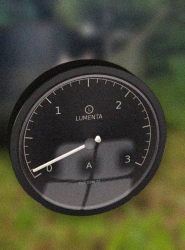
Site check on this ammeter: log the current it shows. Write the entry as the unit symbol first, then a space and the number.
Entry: A 0.1
